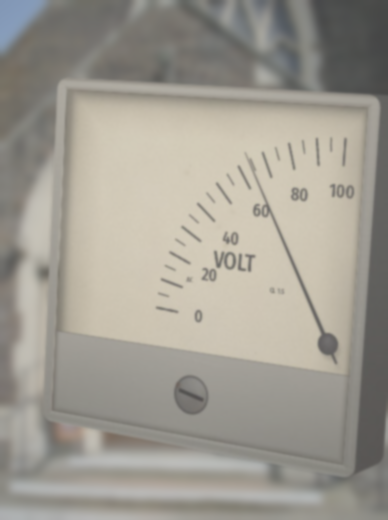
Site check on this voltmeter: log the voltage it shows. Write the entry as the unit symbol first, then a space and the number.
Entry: V 65
